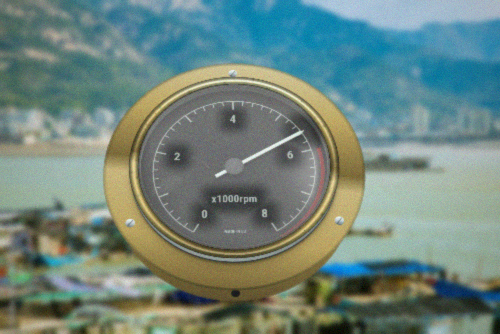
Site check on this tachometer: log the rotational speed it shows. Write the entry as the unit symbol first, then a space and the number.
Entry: rpm 5600
